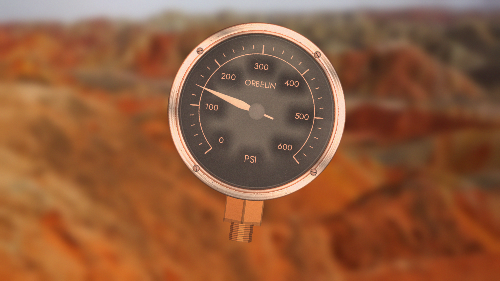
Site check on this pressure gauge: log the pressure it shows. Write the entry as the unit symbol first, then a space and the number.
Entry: psi 140
